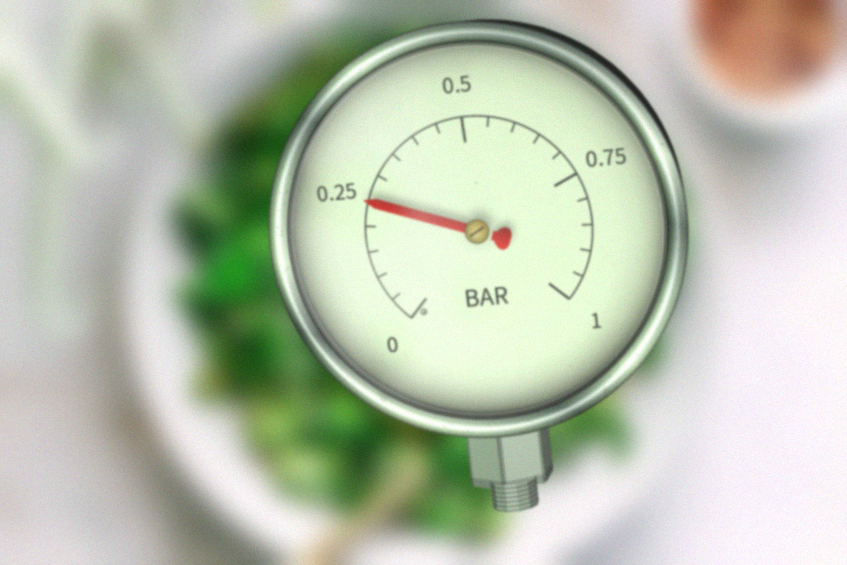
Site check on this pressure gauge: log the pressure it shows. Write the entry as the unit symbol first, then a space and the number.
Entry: bar 0.25
